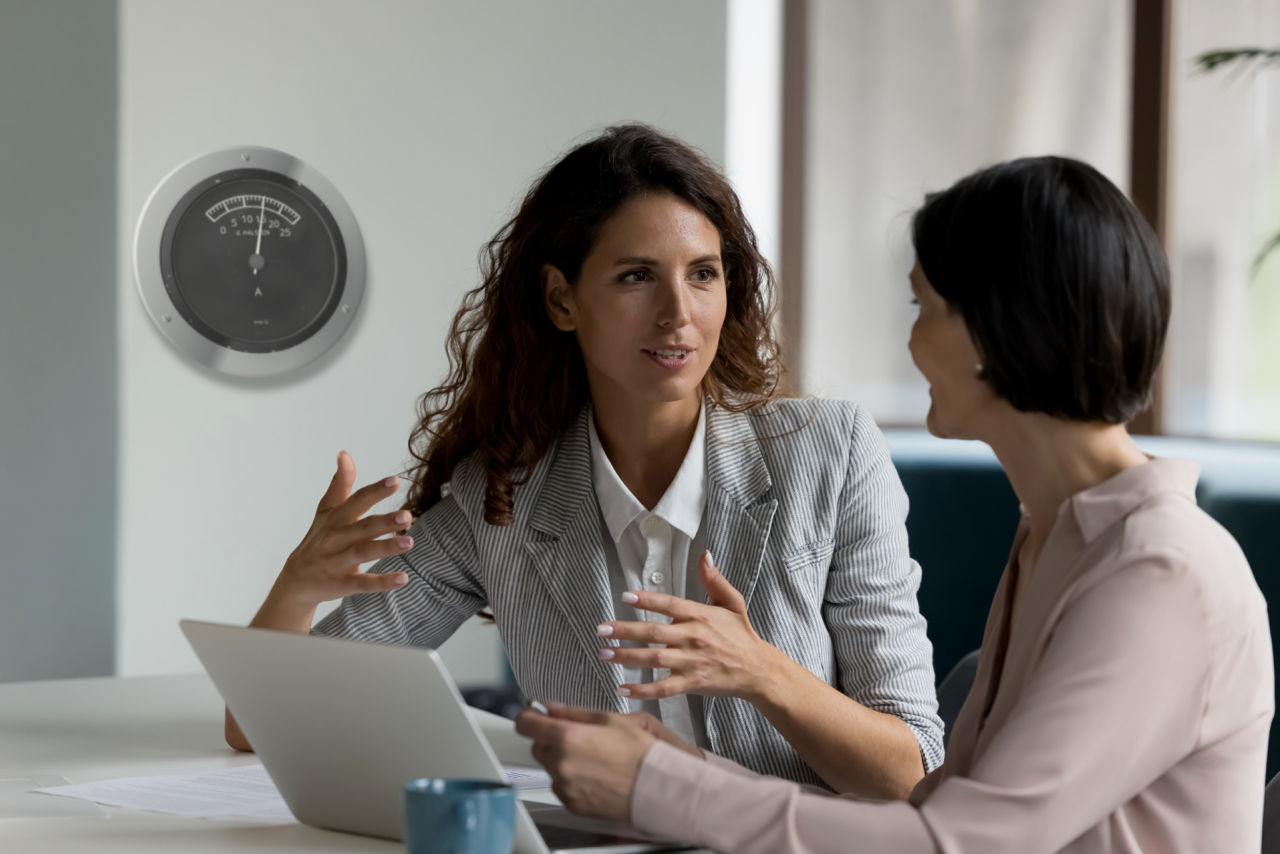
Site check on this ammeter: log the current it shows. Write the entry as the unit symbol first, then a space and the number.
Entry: A 15
